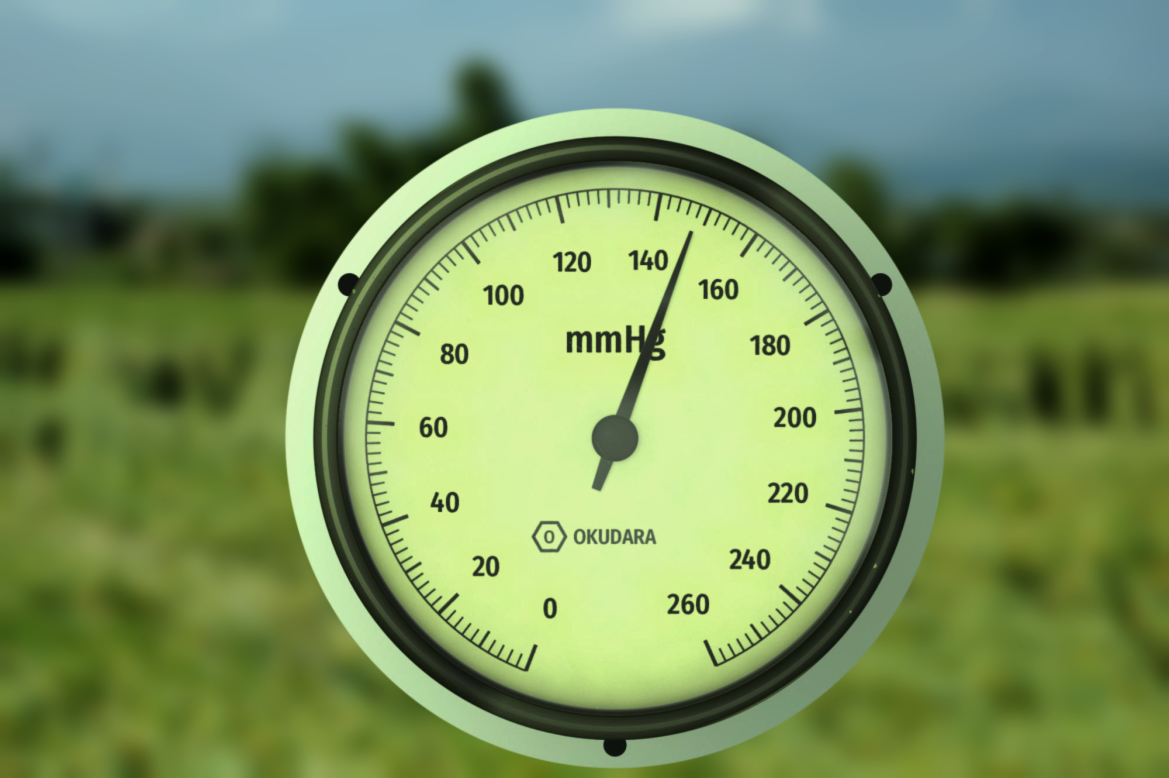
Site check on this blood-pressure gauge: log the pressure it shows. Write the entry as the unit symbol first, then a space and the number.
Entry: mmHg 148
